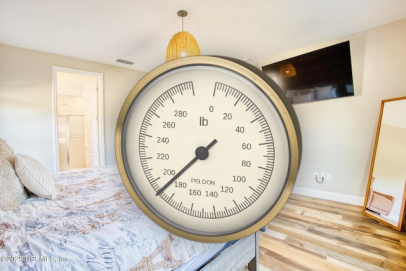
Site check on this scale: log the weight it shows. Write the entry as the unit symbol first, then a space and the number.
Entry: lb 190
